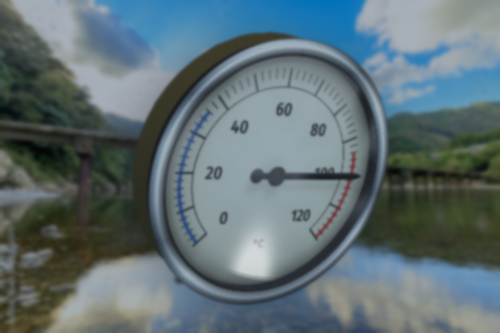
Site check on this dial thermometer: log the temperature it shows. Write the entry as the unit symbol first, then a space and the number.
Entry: °C 100
